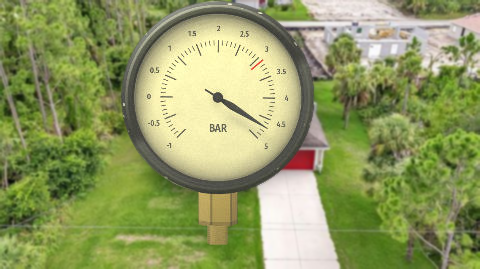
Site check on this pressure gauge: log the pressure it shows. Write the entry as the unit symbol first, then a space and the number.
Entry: bar 4.7
